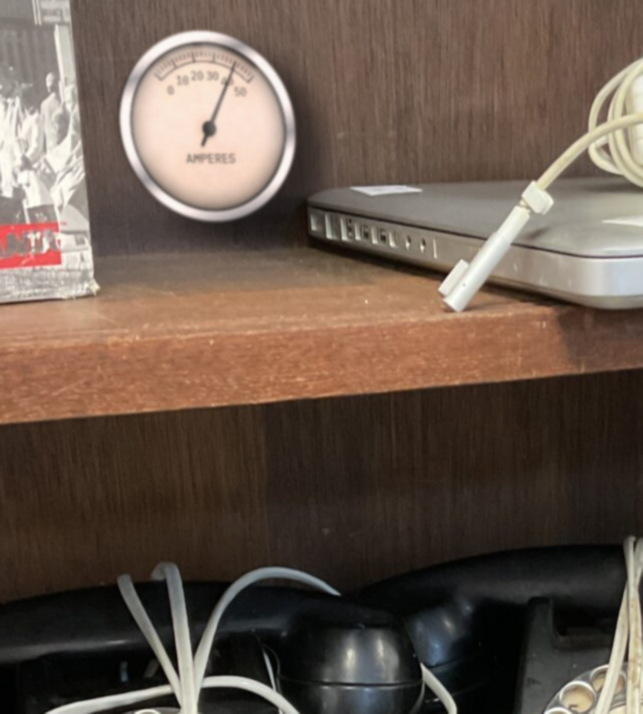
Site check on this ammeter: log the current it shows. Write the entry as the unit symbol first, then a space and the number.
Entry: A 40
